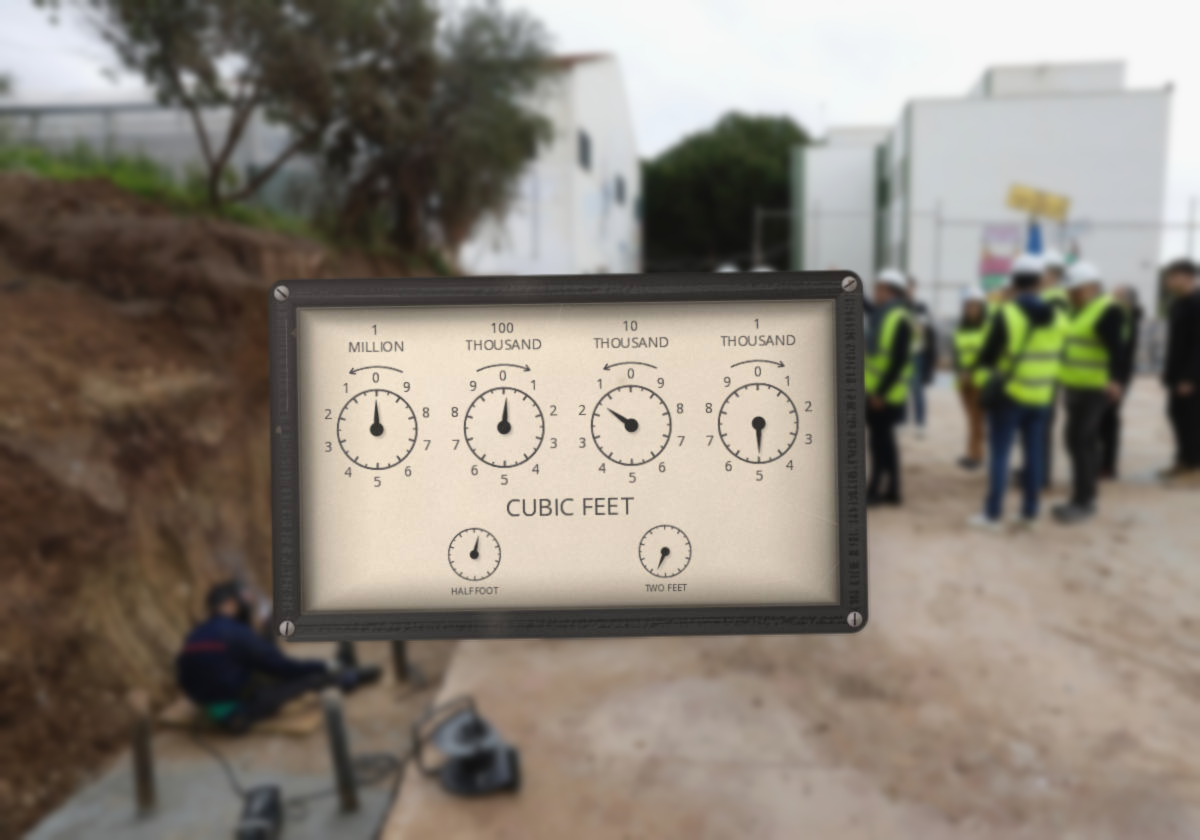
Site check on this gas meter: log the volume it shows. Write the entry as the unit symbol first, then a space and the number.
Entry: ft³ 1500
